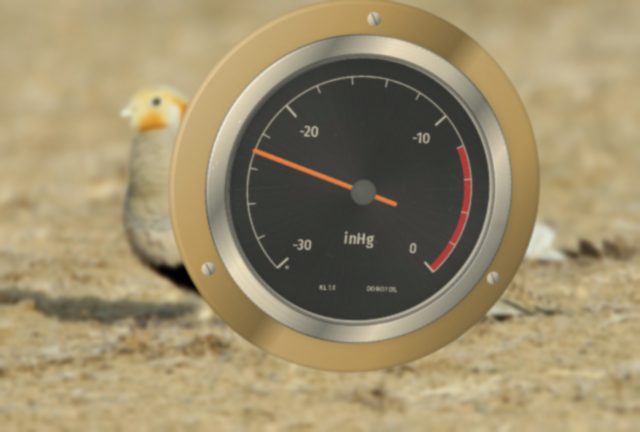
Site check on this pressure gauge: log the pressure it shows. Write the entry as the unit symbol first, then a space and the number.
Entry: inHg -23
